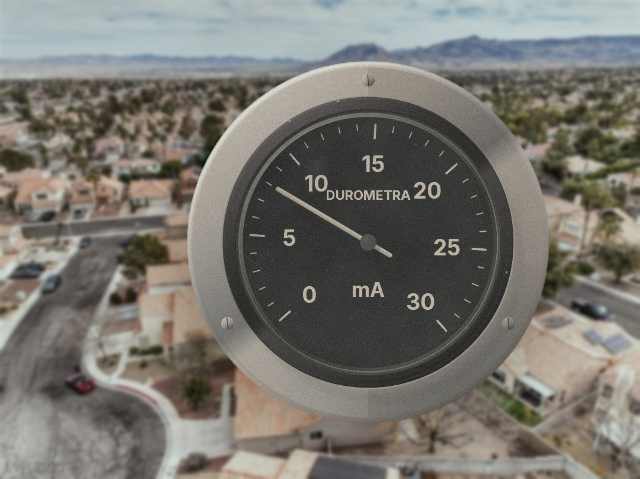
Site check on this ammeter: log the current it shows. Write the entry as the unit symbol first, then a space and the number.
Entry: mA 8
